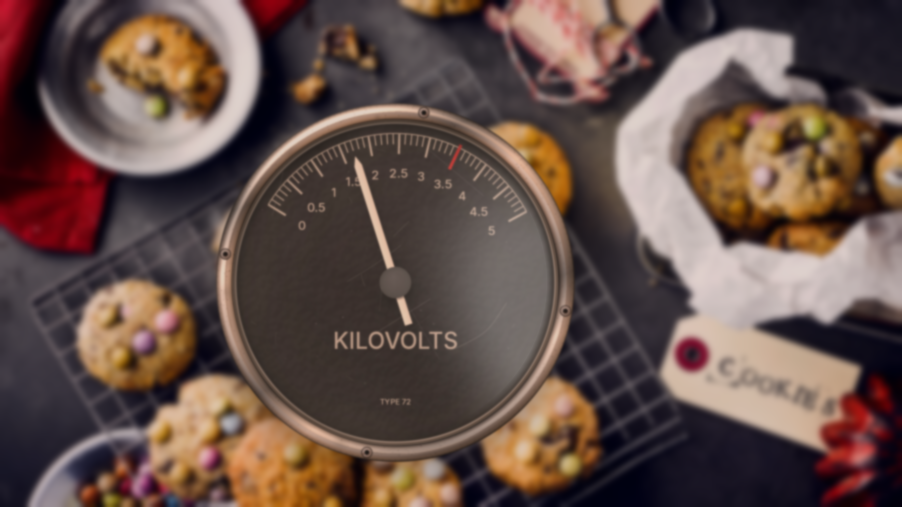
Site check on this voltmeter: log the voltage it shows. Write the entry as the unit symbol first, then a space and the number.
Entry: kV 1.7
